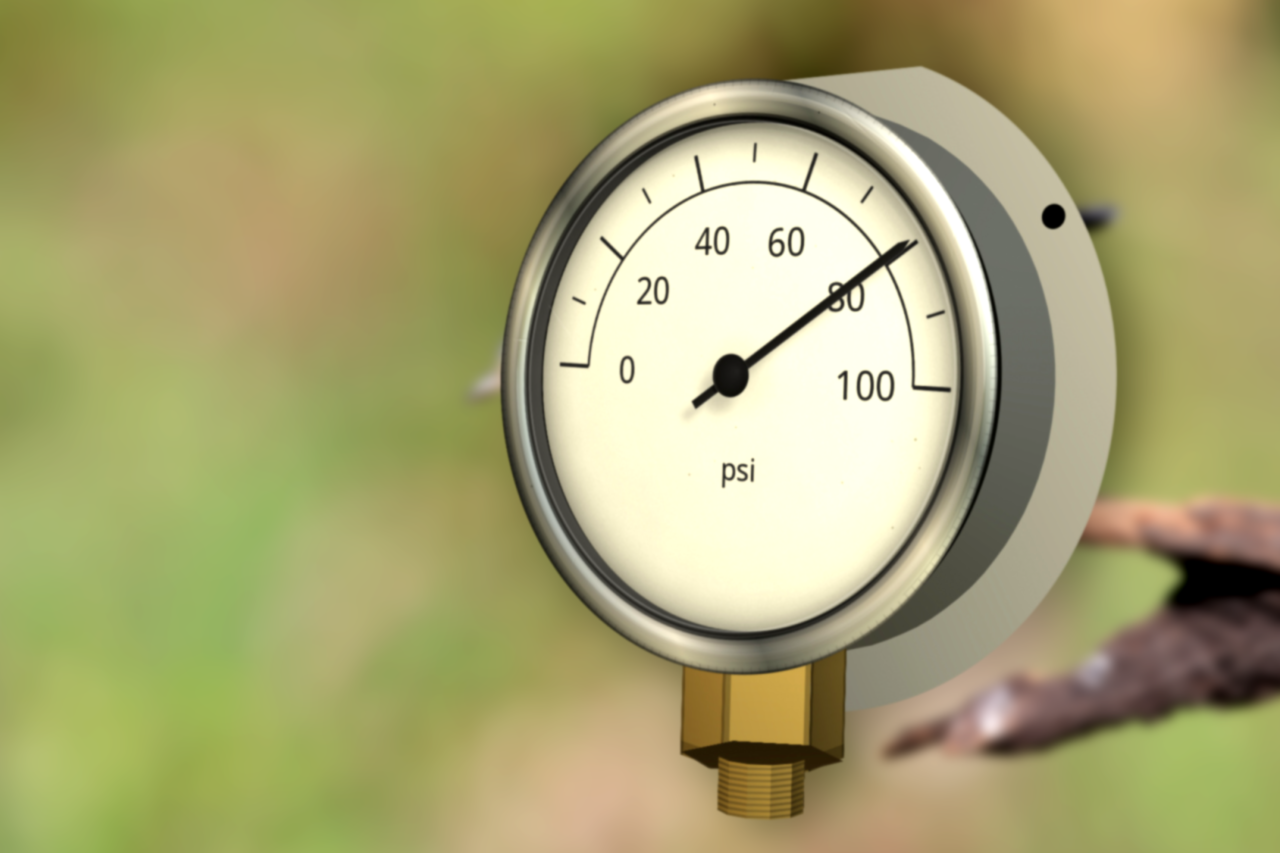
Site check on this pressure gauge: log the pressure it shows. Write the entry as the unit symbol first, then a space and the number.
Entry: psi 80
